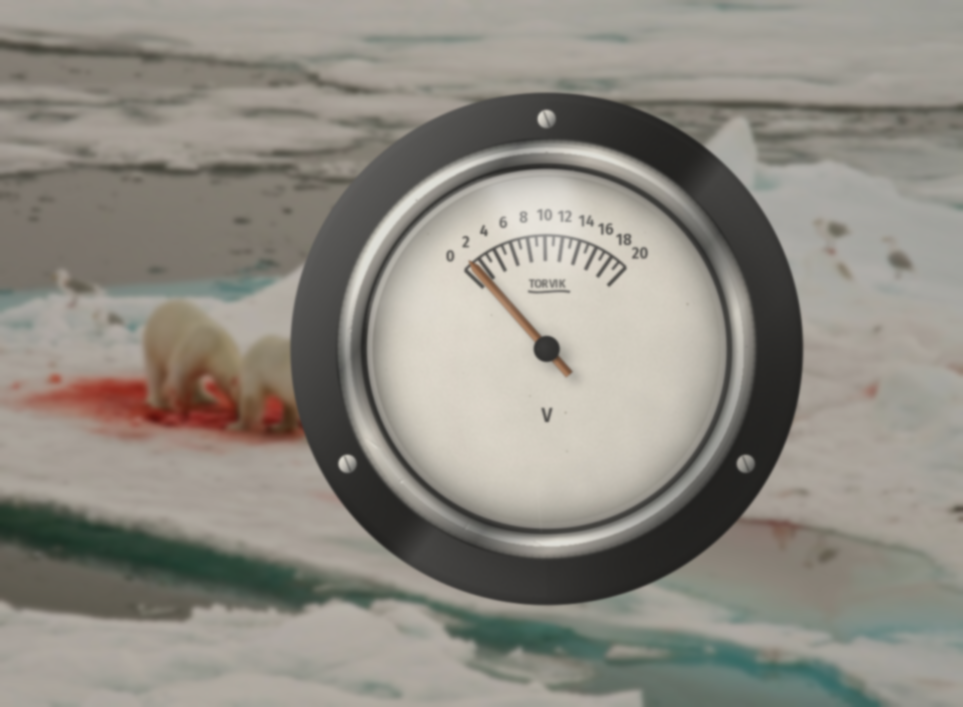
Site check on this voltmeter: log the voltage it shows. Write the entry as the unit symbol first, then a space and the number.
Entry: V 1
